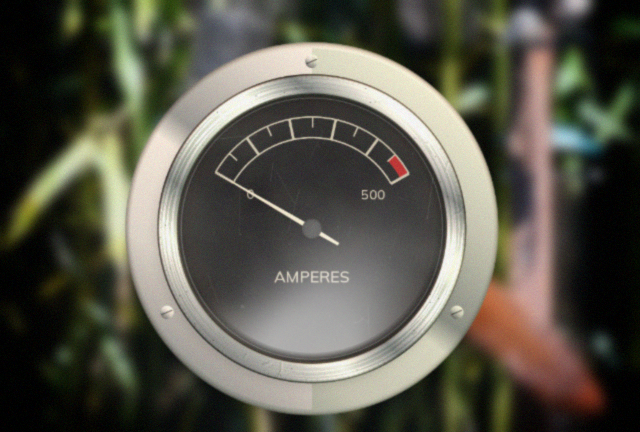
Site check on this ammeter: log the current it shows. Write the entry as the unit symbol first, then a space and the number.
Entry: A 0
